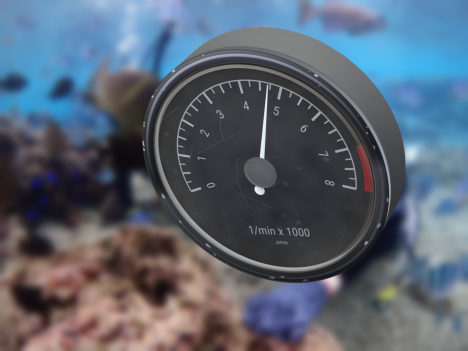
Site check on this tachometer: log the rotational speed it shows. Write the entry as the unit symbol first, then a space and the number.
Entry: rpm 4750
